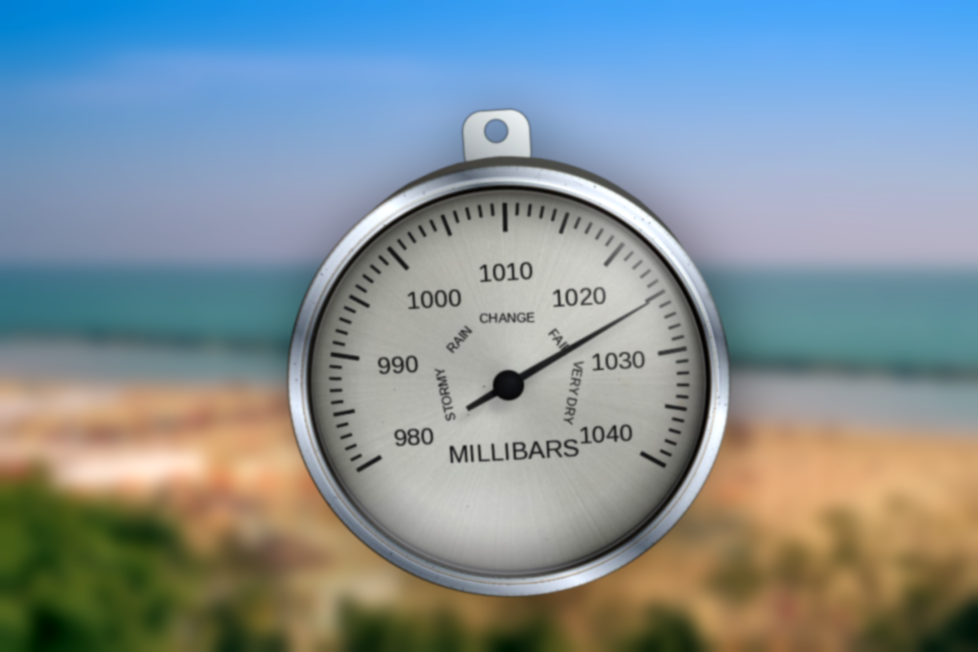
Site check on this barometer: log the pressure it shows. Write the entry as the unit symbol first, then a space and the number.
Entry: mbar 1025
